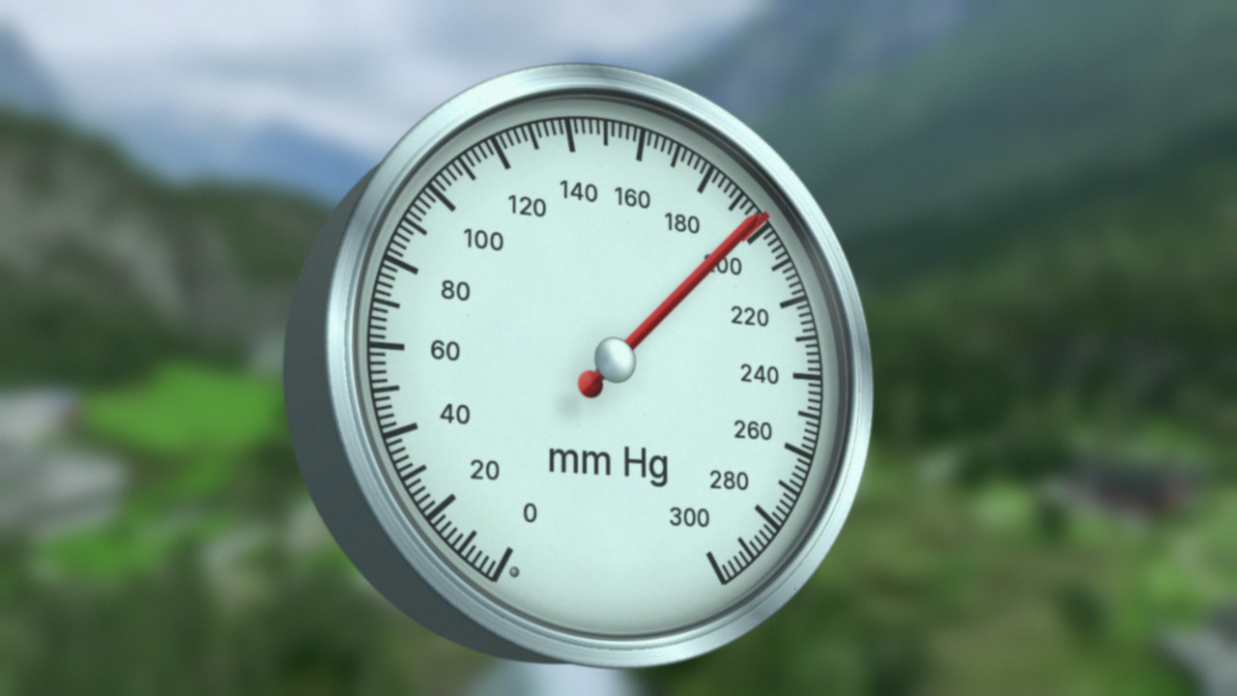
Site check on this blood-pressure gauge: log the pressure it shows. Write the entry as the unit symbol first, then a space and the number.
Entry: mmHg 196
